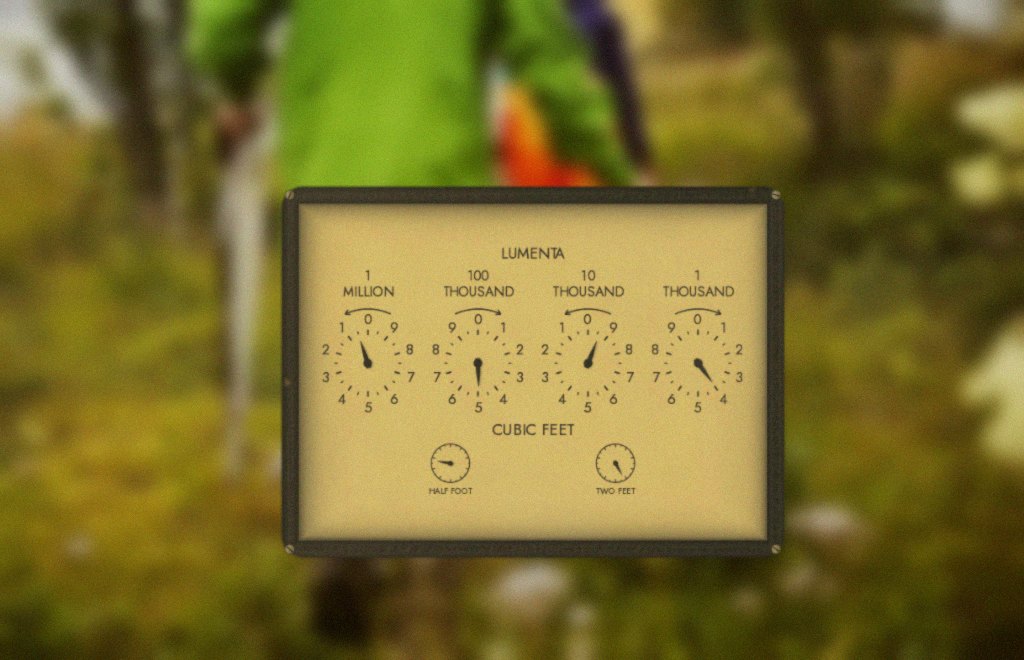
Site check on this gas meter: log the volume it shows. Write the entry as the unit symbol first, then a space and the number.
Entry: ft³ 49400
